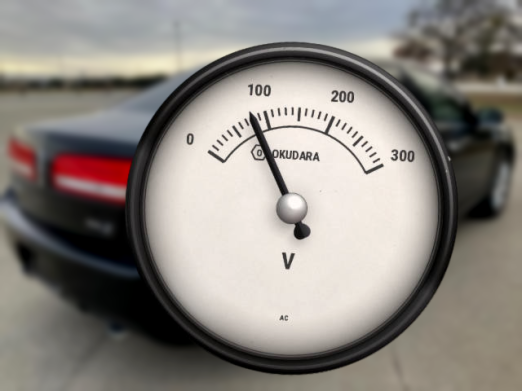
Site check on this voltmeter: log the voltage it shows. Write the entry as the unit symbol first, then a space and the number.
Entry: V 80
